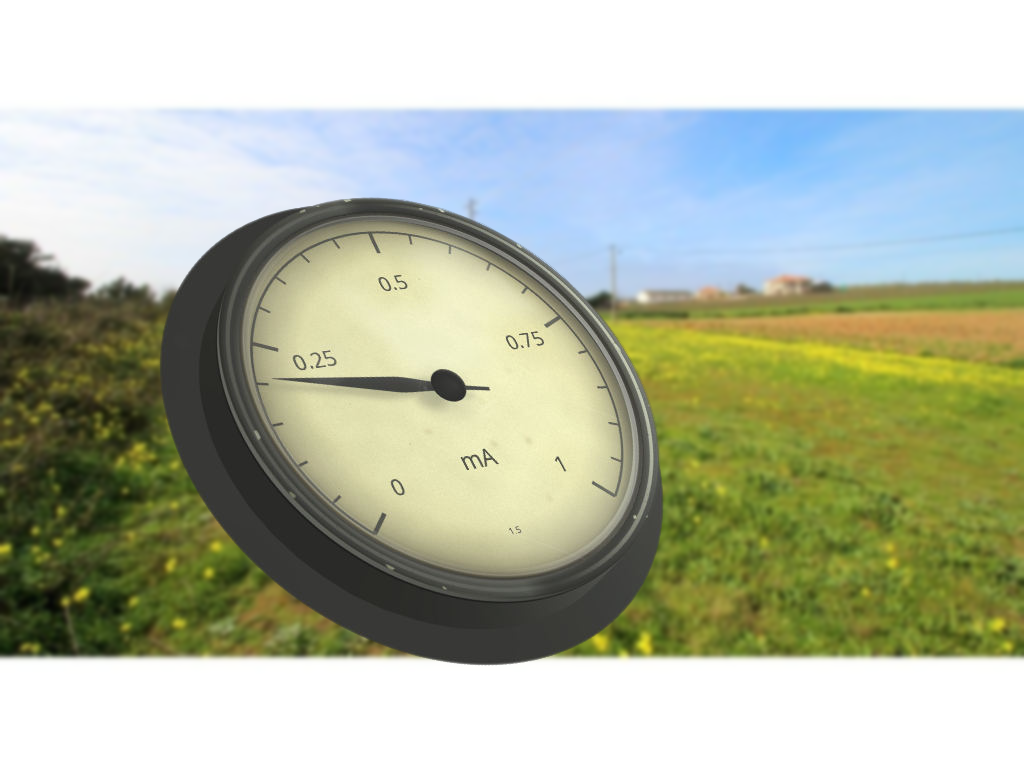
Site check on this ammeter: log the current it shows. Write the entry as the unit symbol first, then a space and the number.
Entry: mA 0.2
